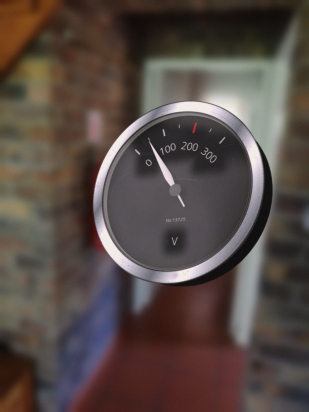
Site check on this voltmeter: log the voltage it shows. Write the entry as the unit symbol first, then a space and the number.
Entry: V 50
